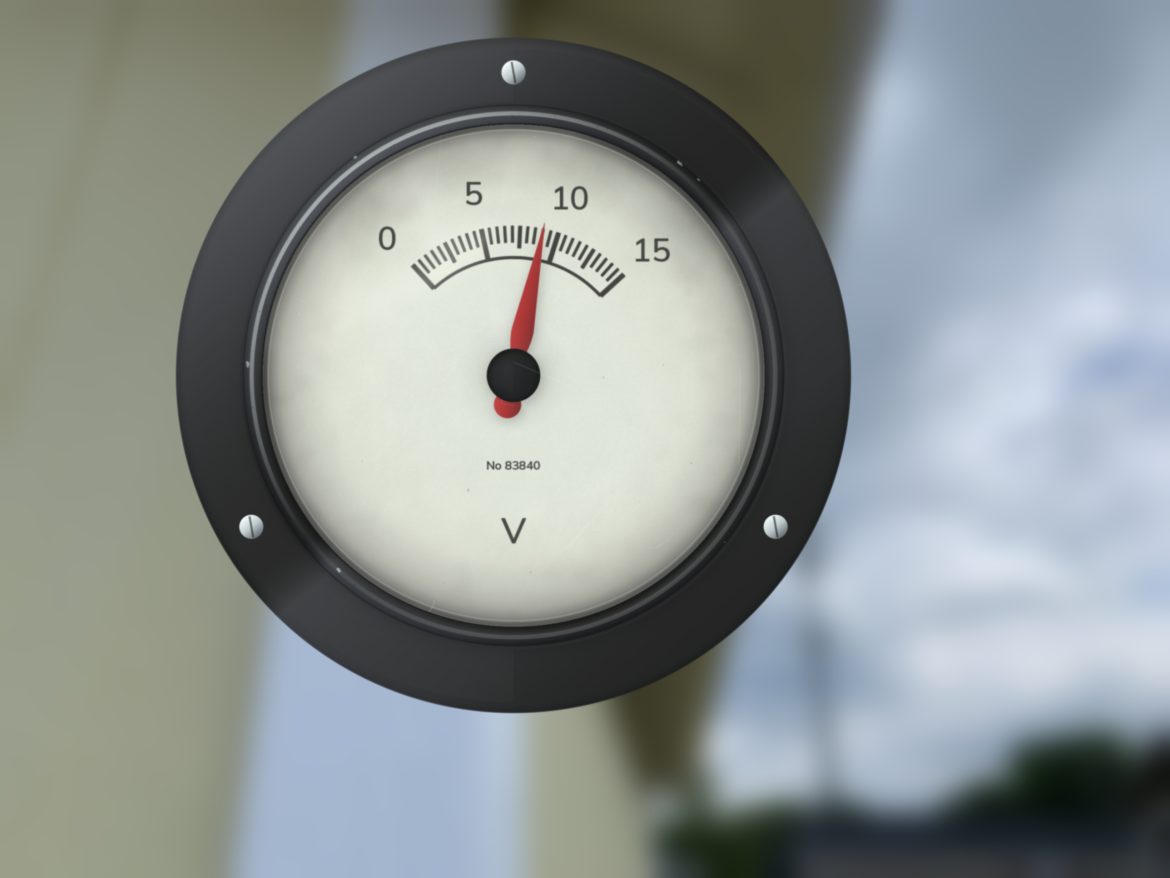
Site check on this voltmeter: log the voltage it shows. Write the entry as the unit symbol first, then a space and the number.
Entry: V 9
